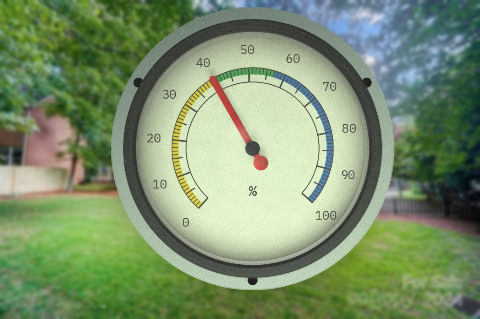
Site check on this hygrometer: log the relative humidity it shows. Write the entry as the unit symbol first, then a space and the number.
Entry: % 40
